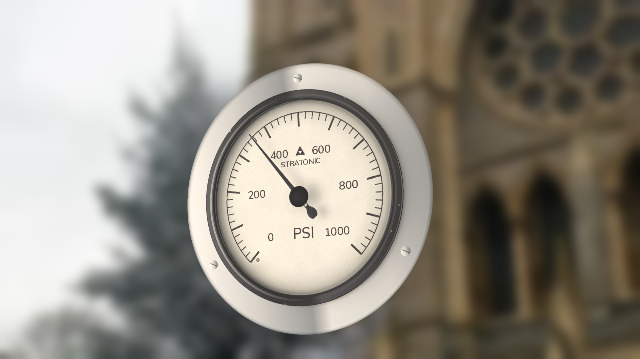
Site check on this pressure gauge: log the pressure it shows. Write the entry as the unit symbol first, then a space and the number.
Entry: psi 360
